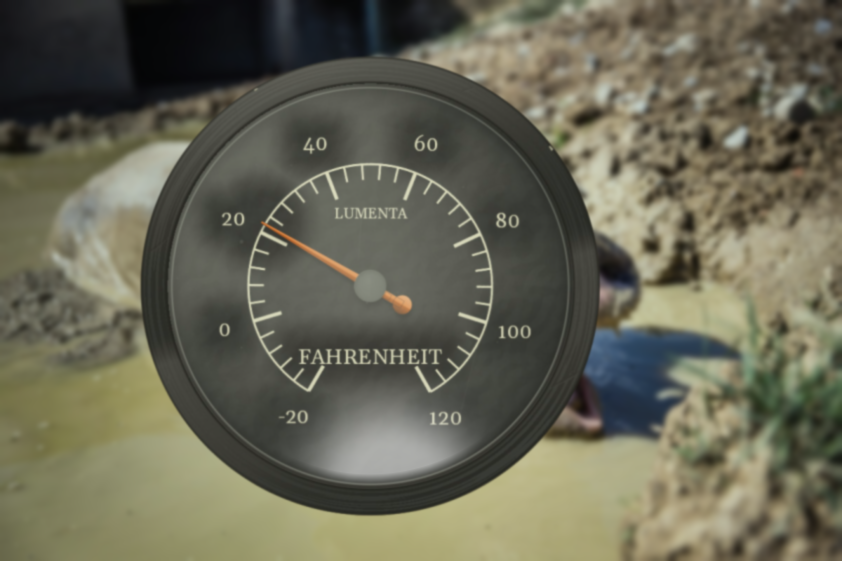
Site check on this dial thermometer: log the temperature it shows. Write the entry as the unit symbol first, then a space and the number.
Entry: °F 22
